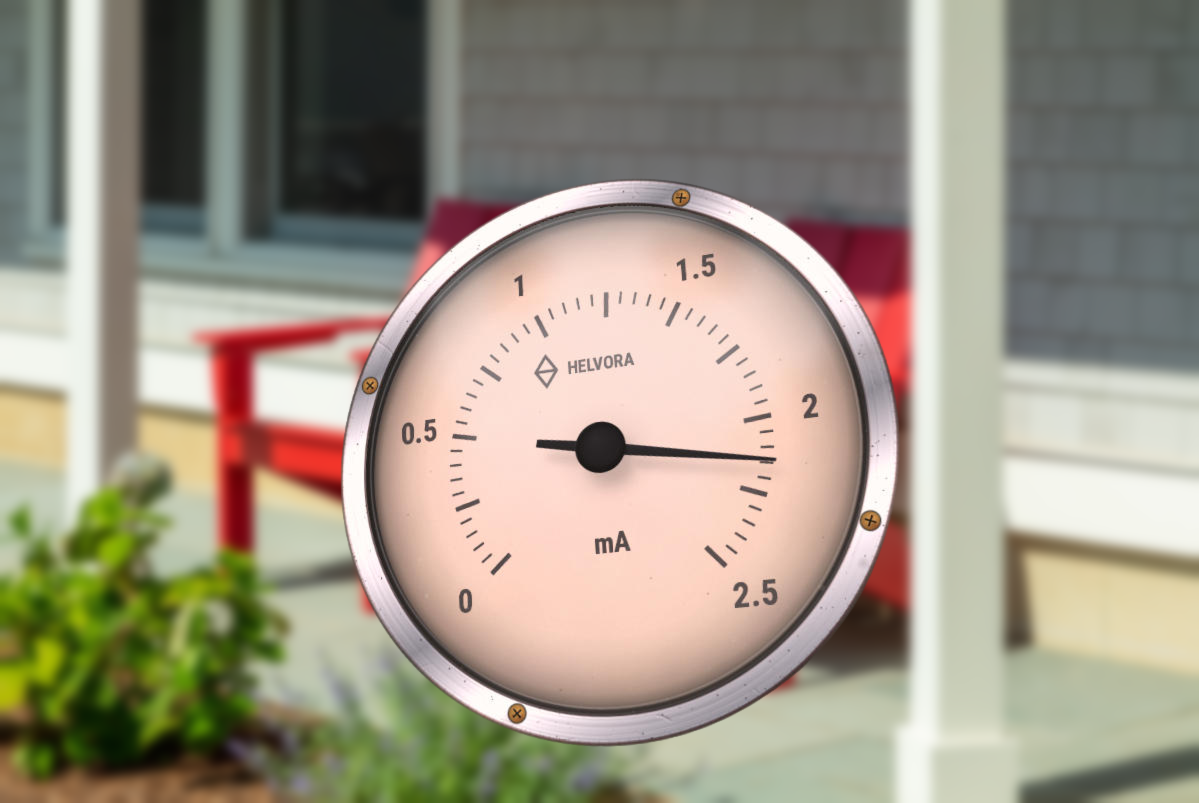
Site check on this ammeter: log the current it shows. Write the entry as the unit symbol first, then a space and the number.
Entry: mA 2.15
